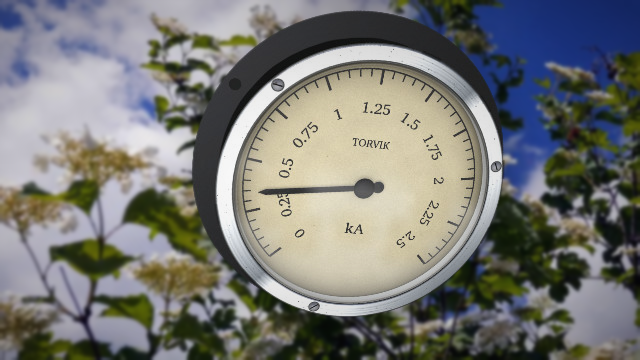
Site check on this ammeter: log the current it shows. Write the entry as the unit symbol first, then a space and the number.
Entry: kA 0.35
